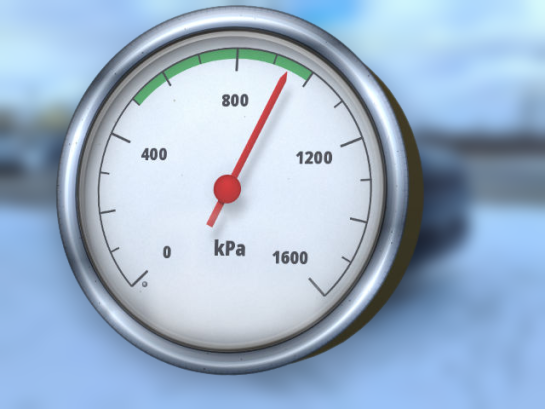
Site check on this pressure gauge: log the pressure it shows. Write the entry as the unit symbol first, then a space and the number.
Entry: kPa 950
